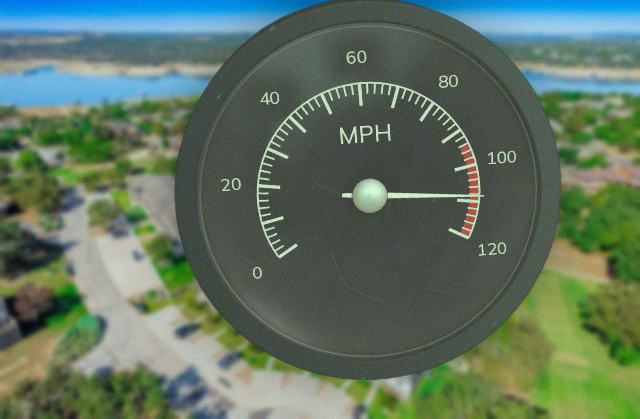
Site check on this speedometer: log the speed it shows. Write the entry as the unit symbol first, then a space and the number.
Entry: mph 108
